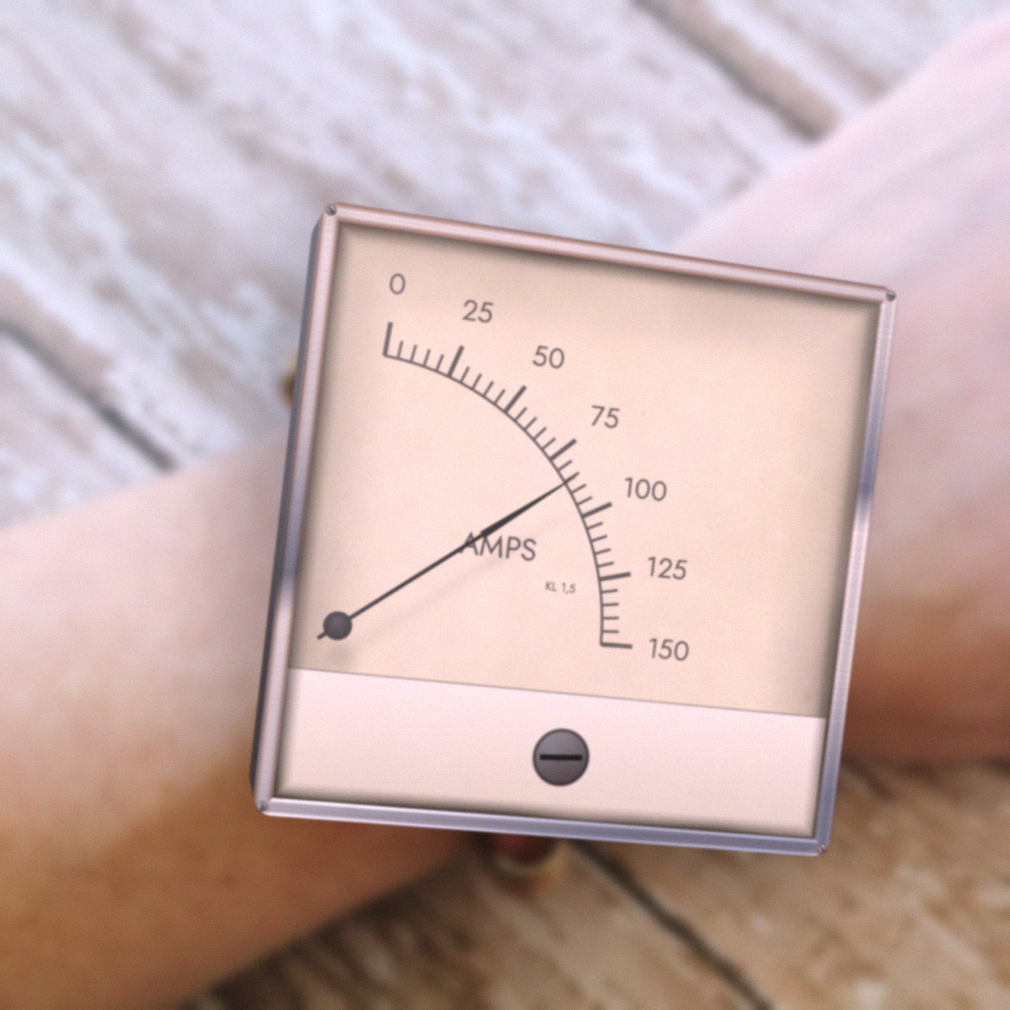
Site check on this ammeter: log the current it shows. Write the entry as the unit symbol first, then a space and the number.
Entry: A 85
